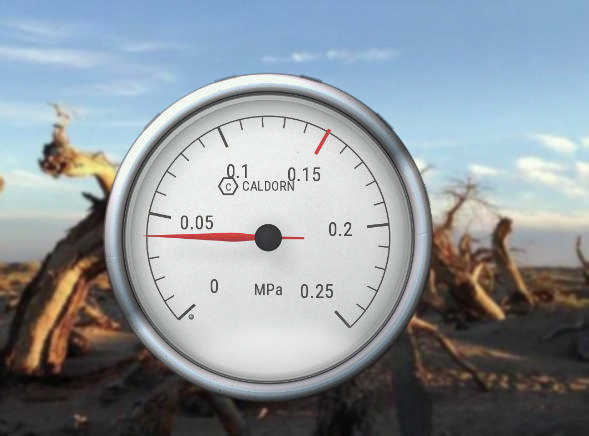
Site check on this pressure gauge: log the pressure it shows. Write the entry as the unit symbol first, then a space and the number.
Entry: MPa 0.04
